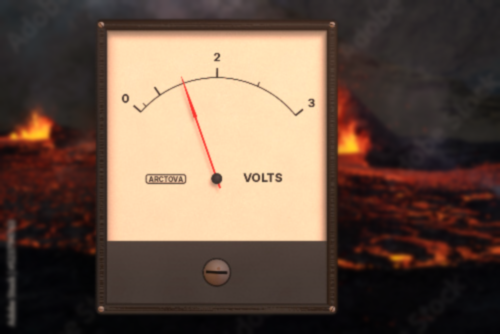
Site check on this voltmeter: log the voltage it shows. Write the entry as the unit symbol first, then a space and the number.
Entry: V 1.5
